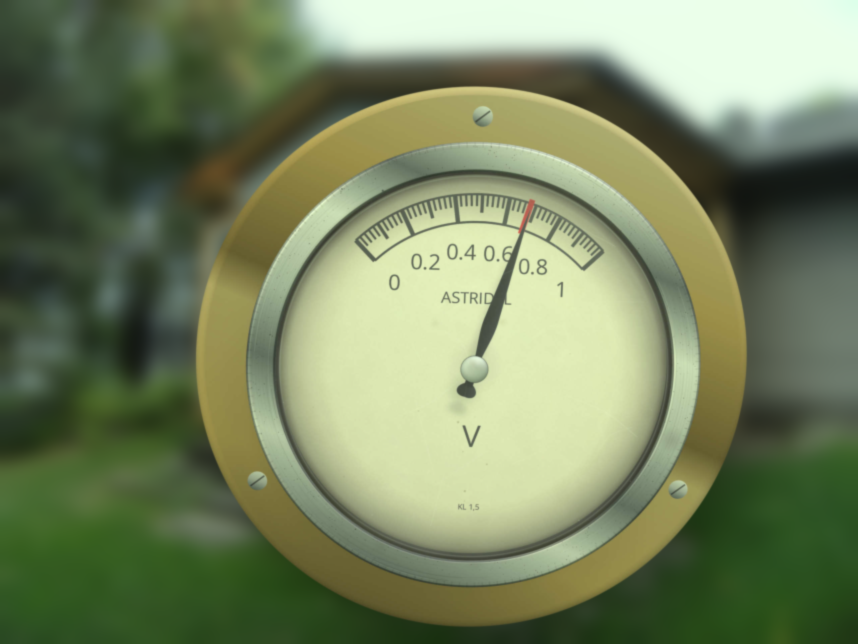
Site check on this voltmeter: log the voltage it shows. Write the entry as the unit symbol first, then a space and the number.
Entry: V 0.68
